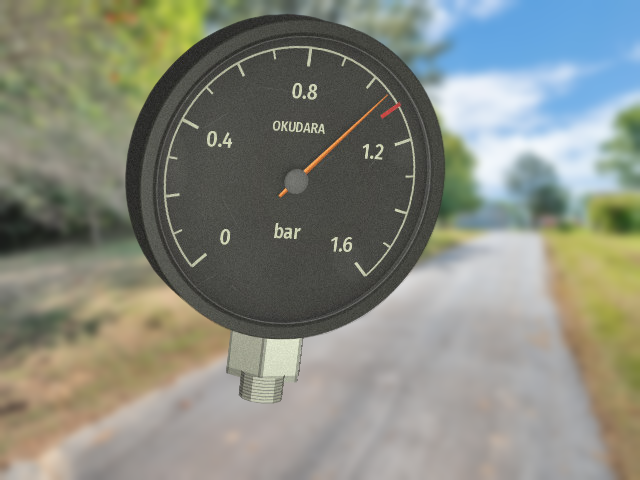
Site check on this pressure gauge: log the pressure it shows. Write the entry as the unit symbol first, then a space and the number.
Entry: bar 1.05
